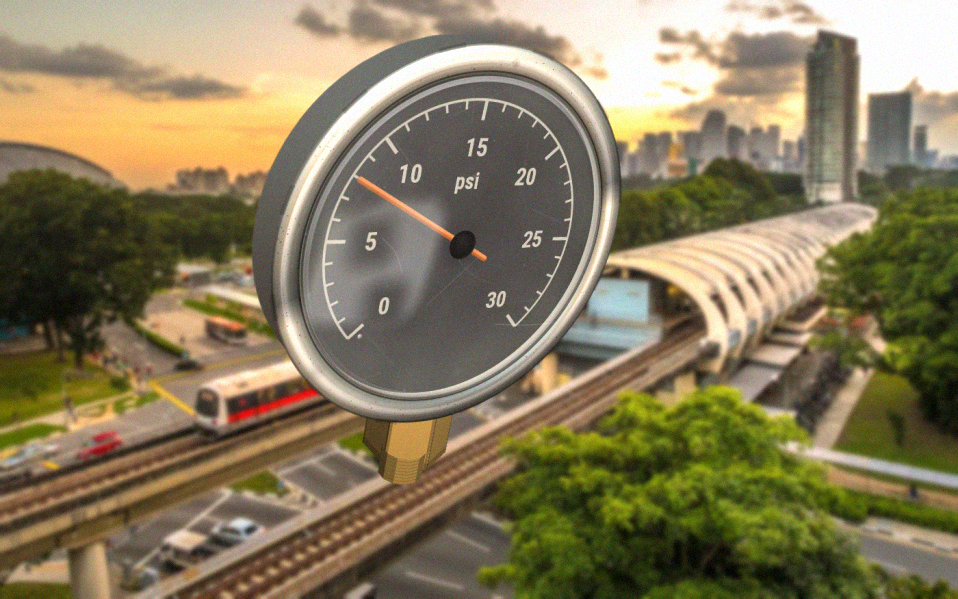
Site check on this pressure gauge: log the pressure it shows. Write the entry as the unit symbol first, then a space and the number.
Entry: psi 8
